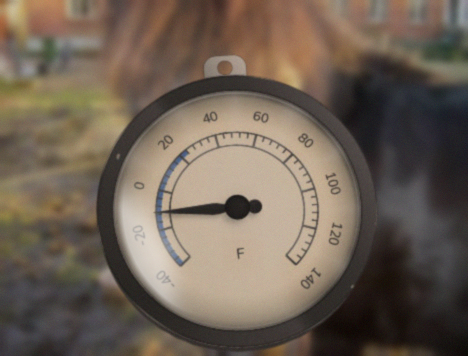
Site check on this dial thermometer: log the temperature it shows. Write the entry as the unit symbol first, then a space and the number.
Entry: °F -12
